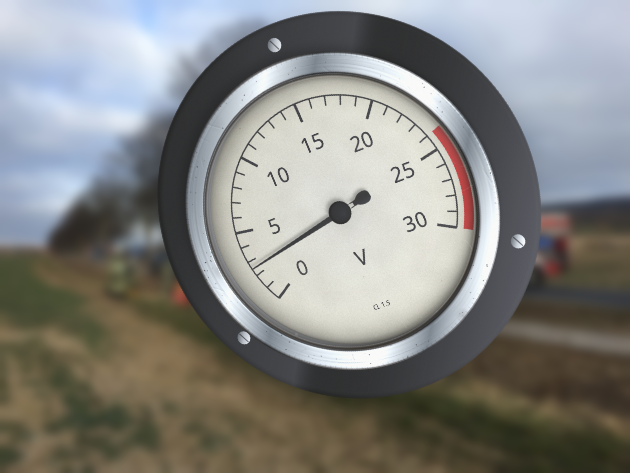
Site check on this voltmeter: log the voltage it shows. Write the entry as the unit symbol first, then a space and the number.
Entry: V 2.5
